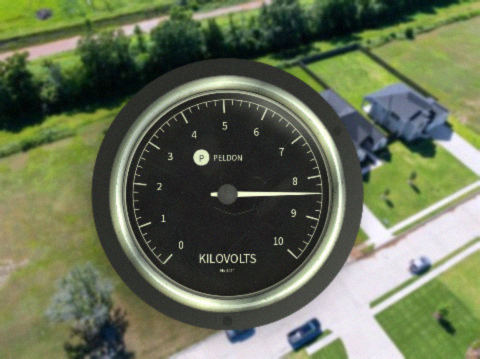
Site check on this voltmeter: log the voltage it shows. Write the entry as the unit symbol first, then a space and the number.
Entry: kV 8.4
